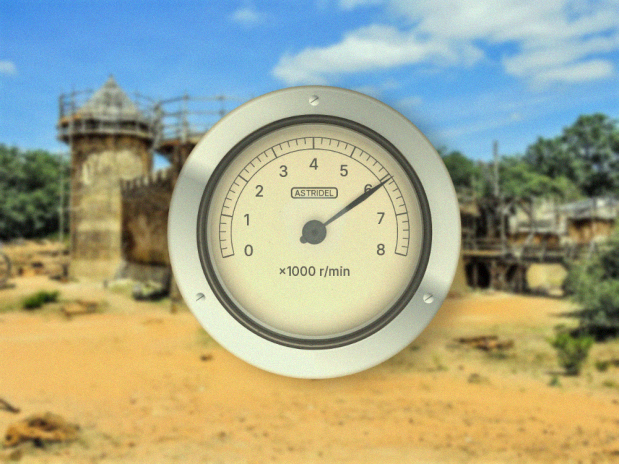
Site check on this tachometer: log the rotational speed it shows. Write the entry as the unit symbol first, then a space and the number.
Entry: rpm 6100
